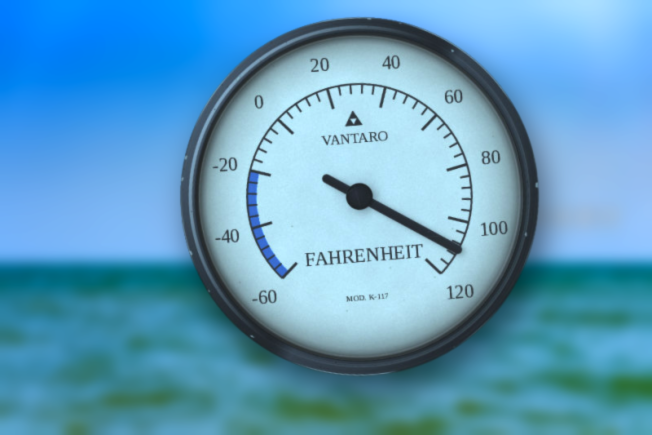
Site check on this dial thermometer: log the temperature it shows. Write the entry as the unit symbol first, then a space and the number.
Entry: °F 110
